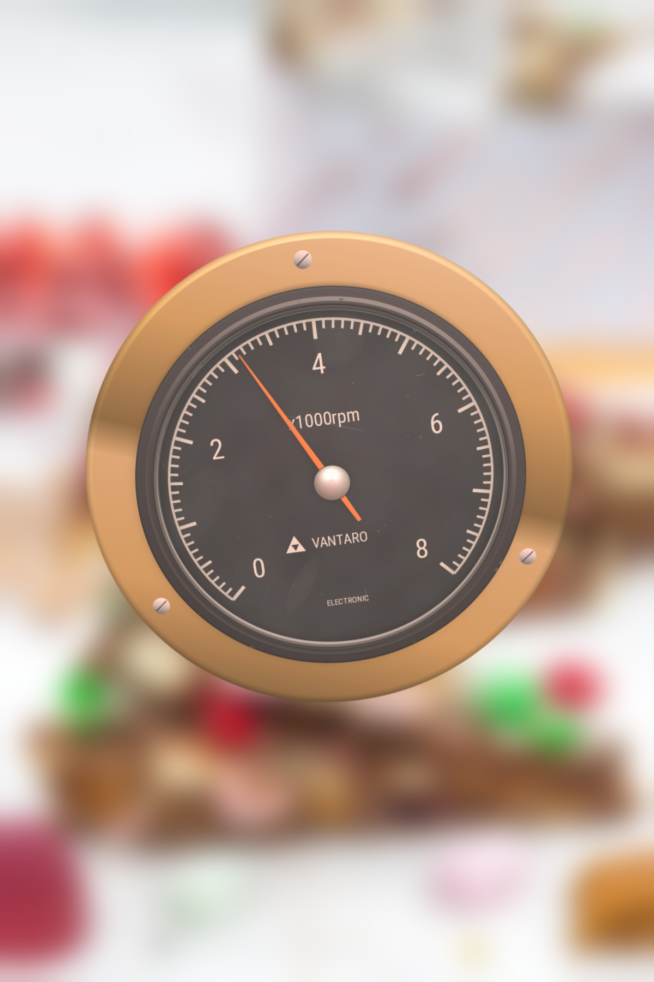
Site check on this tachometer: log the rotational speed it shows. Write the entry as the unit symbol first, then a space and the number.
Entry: rpm 3150
